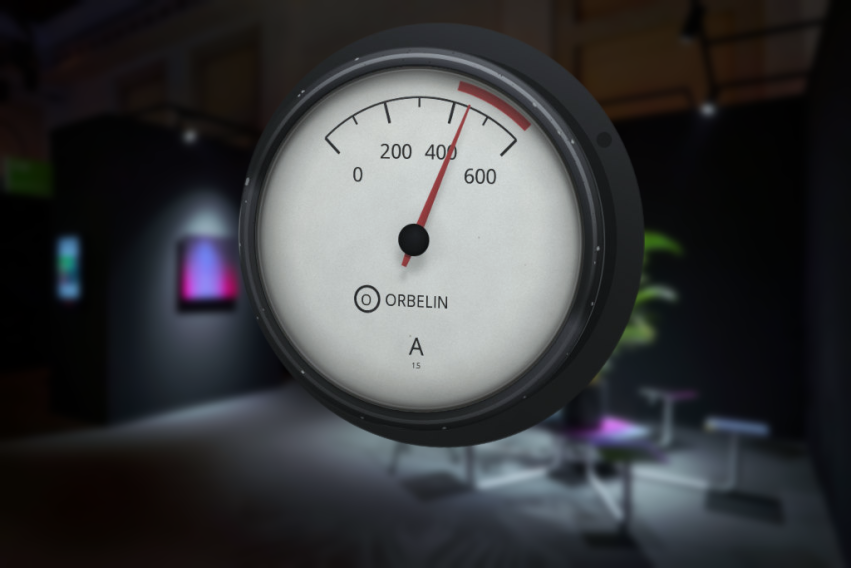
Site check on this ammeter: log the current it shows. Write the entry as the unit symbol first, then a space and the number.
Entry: A 450
